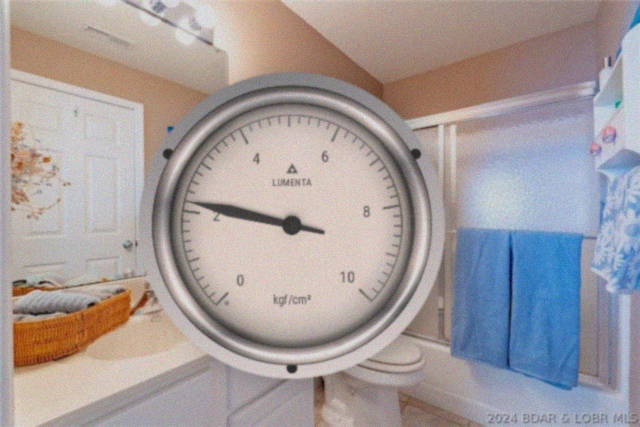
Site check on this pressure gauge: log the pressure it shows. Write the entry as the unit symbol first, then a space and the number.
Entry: kg/cm² 2.2
